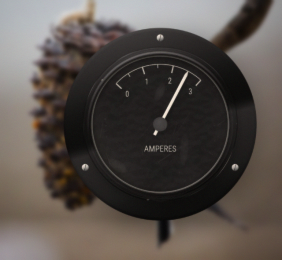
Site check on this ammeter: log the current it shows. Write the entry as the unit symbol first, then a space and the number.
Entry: A 2.5
